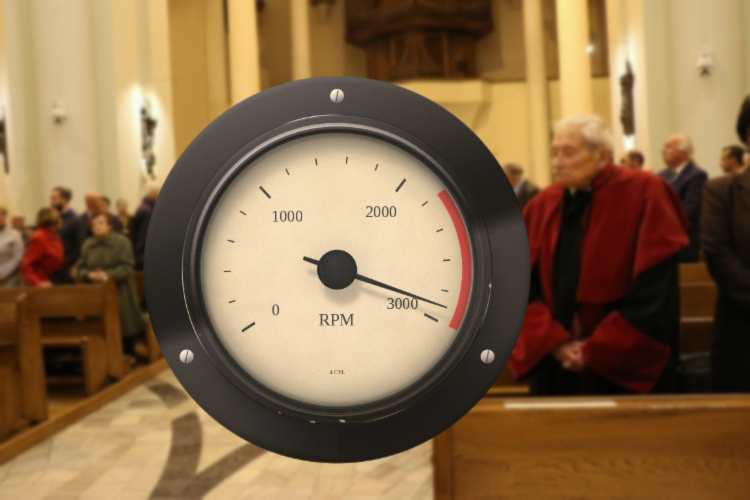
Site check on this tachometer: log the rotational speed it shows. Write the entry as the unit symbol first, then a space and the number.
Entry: rpm 2900
